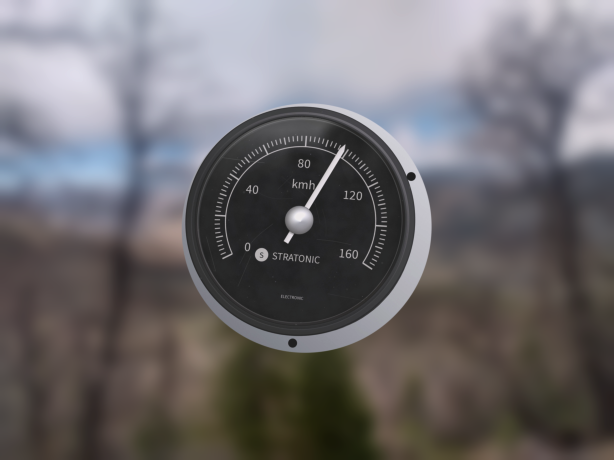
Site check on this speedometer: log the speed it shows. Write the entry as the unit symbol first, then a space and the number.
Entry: km/h 98
